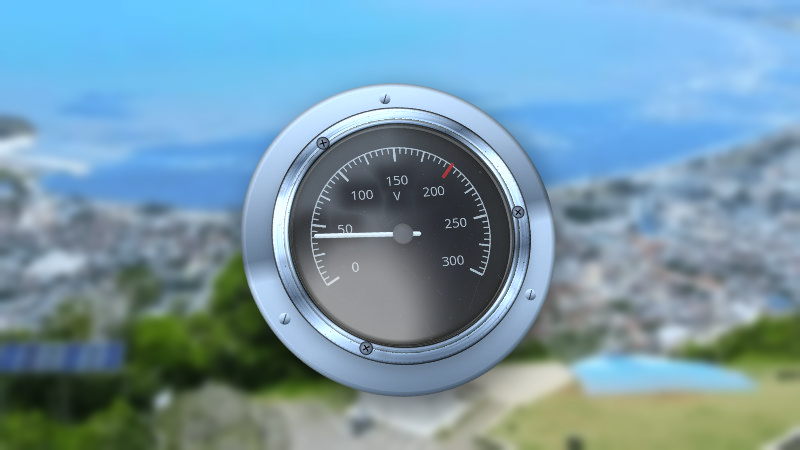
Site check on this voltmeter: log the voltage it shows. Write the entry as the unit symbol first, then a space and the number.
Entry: V 40
